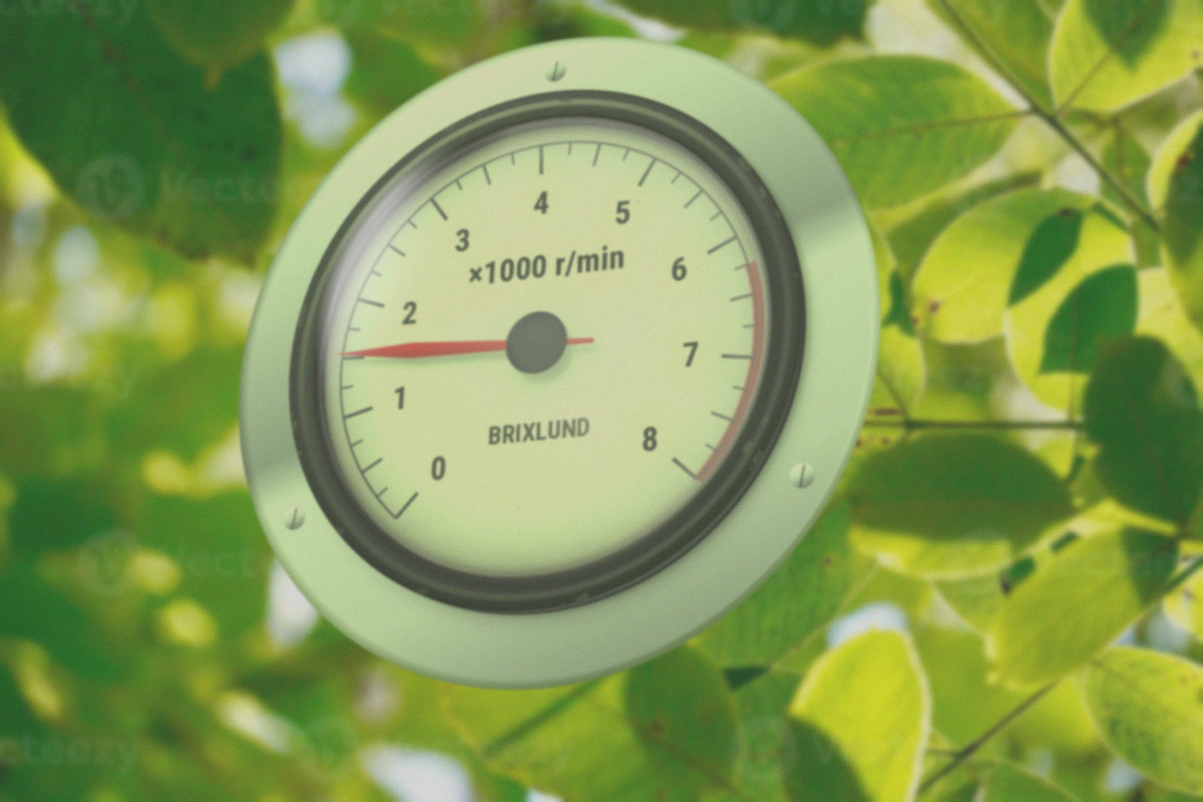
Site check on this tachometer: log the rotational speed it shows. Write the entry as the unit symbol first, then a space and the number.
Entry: rpm 1500
